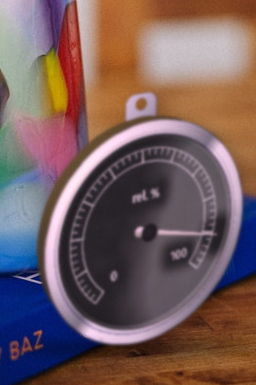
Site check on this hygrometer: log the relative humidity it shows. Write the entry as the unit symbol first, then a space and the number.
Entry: % 90
